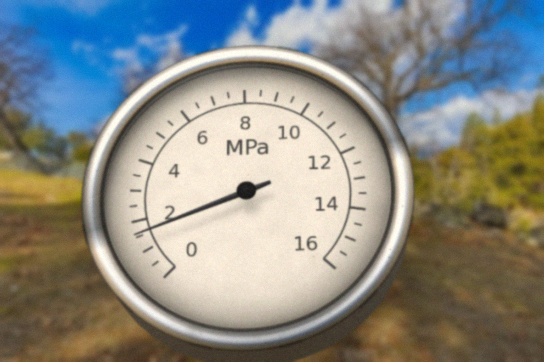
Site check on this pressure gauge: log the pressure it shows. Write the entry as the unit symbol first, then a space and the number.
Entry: MPa 1.5
